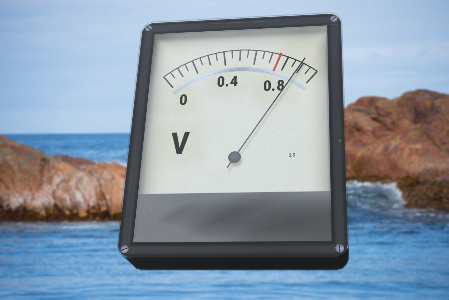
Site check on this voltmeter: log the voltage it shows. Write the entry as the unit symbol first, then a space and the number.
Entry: V 0.9
